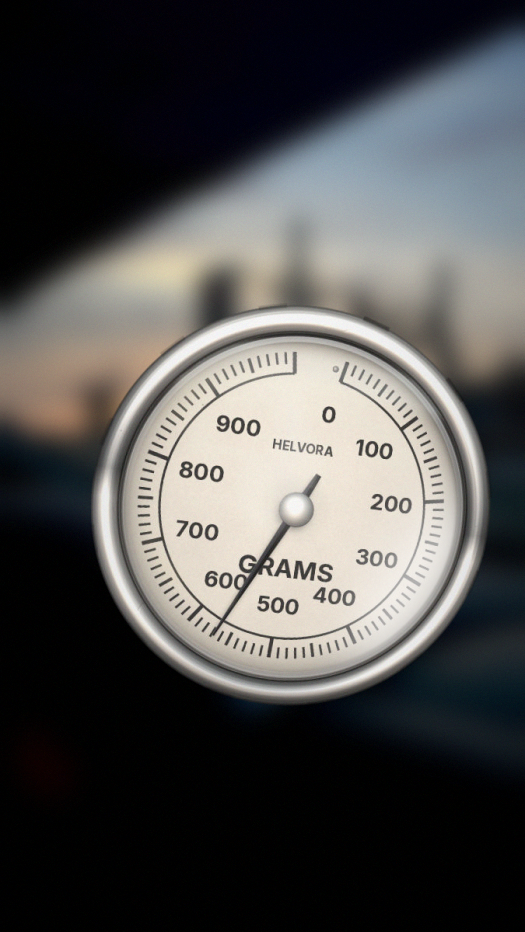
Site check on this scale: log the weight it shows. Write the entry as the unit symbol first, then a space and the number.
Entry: g 570
